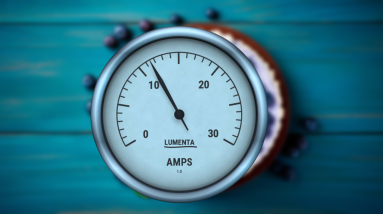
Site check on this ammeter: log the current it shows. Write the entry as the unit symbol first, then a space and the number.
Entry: A 11.5
